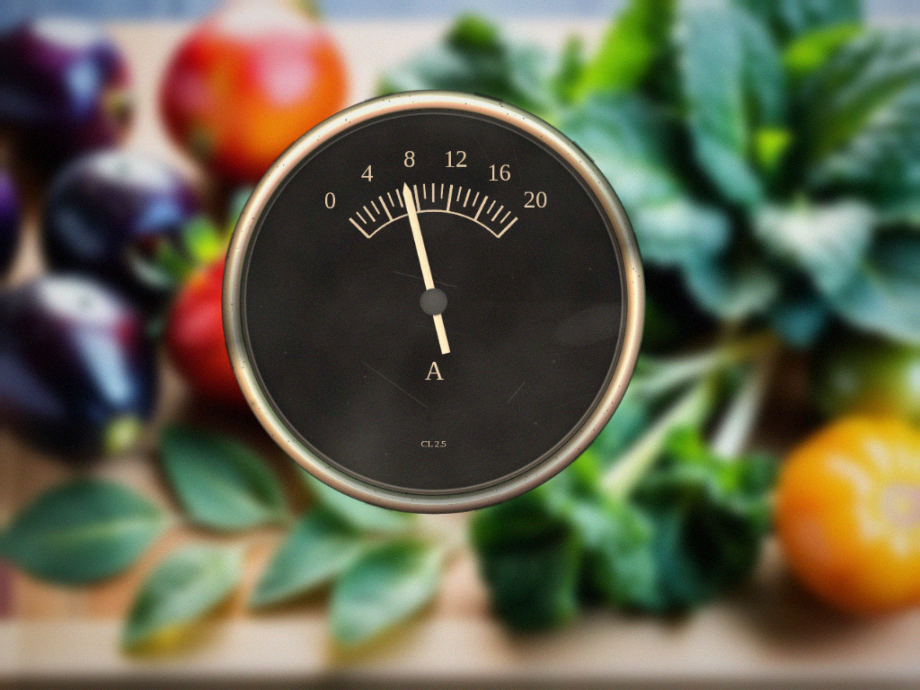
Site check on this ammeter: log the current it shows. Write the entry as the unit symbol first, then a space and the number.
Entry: A 7
